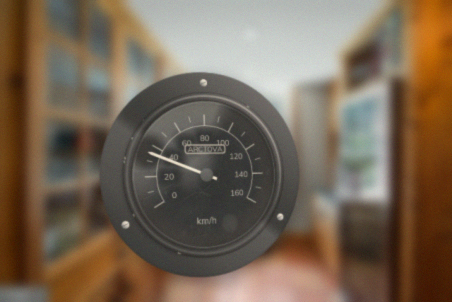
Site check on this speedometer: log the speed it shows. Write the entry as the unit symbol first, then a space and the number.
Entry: km/h 35
